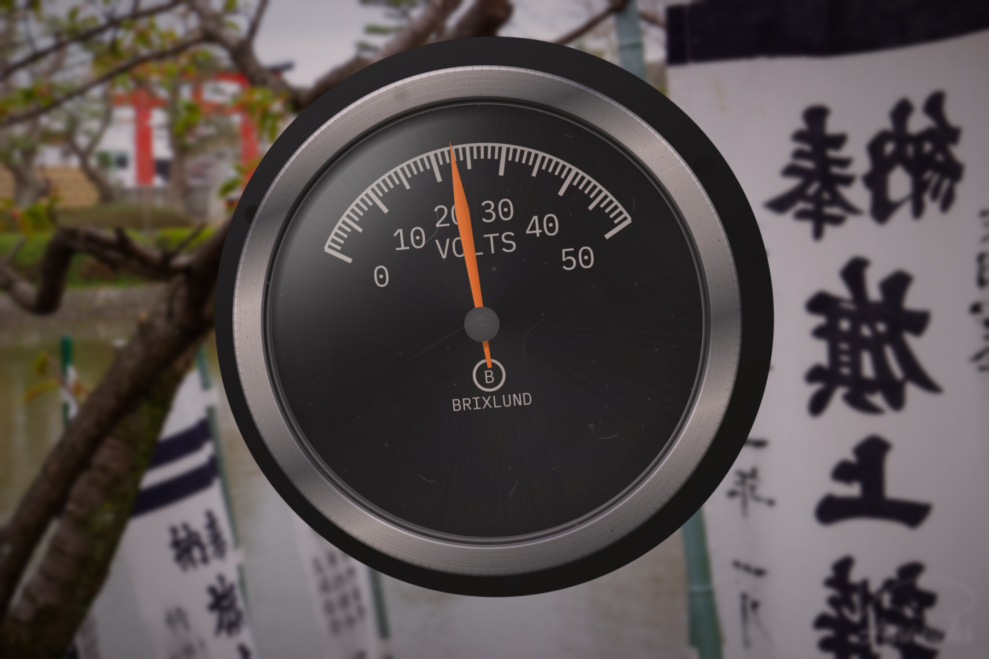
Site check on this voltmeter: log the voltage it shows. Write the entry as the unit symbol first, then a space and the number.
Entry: V 23
